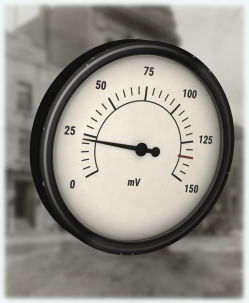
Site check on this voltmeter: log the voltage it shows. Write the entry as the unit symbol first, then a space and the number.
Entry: mV 22.5
